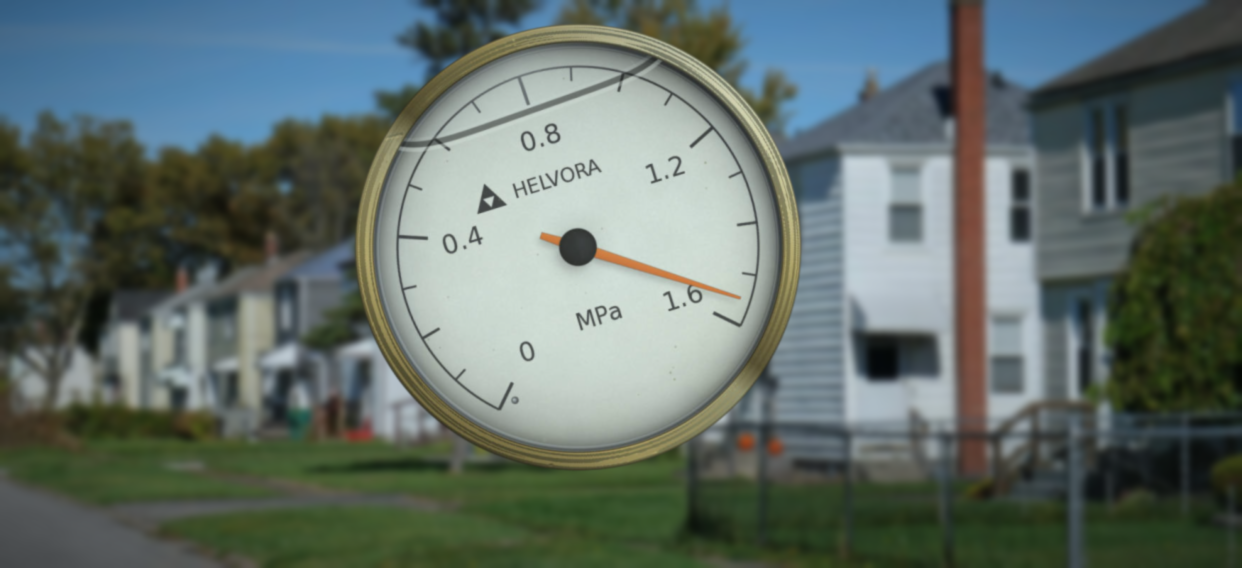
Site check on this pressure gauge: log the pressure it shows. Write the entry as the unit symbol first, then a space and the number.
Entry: MPa 1.55
